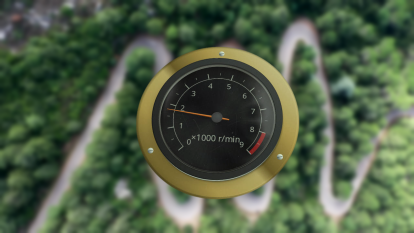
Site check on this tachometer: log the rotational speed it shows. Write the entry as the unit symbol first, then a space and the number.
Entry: rpm 1750
